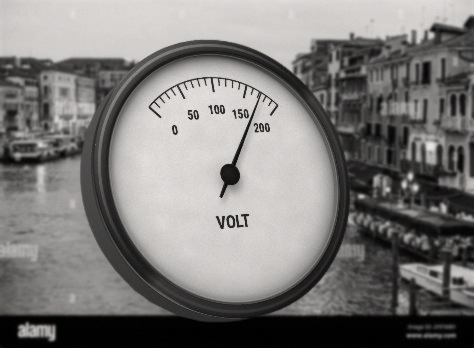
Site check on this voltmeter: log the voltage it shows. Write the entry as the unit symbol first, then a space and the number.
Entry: V 170
